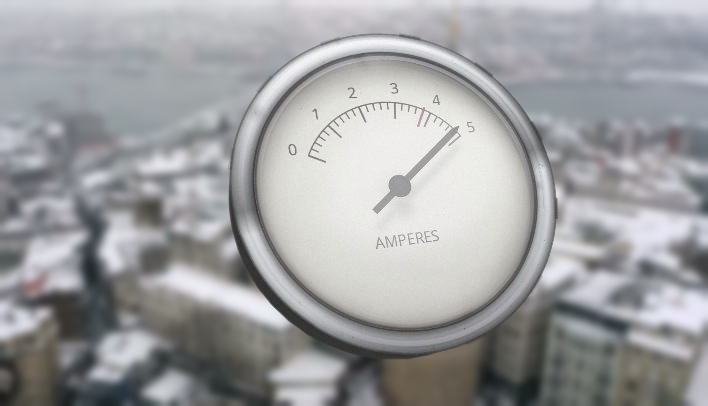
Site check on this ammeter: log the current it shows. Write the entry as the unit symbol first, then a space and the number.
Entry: A 4.8
